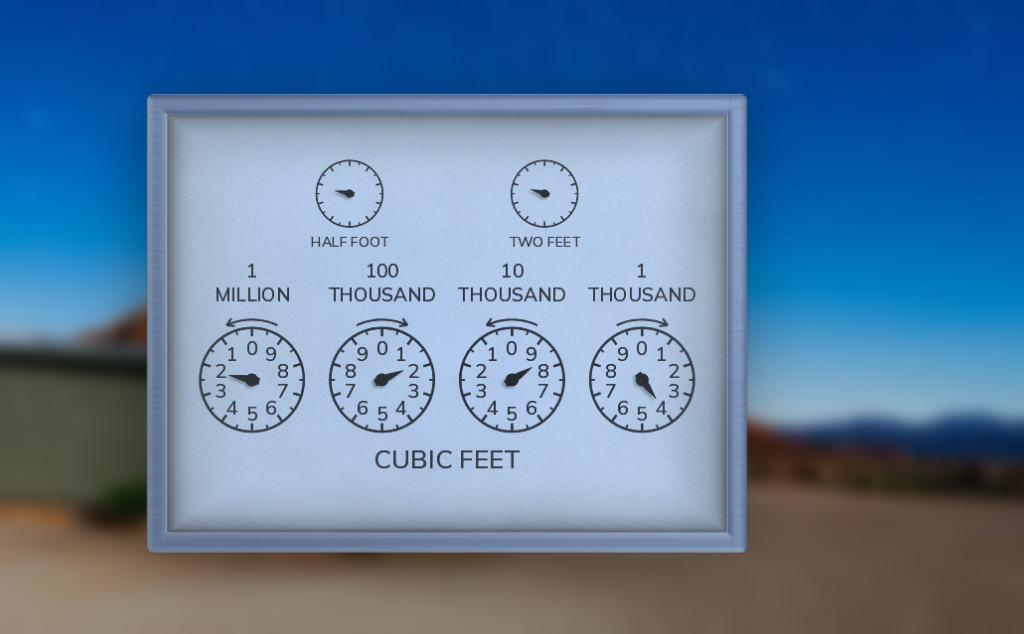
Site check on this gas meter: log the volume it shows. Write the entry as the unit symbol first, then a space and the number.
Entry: ft³ 218400
